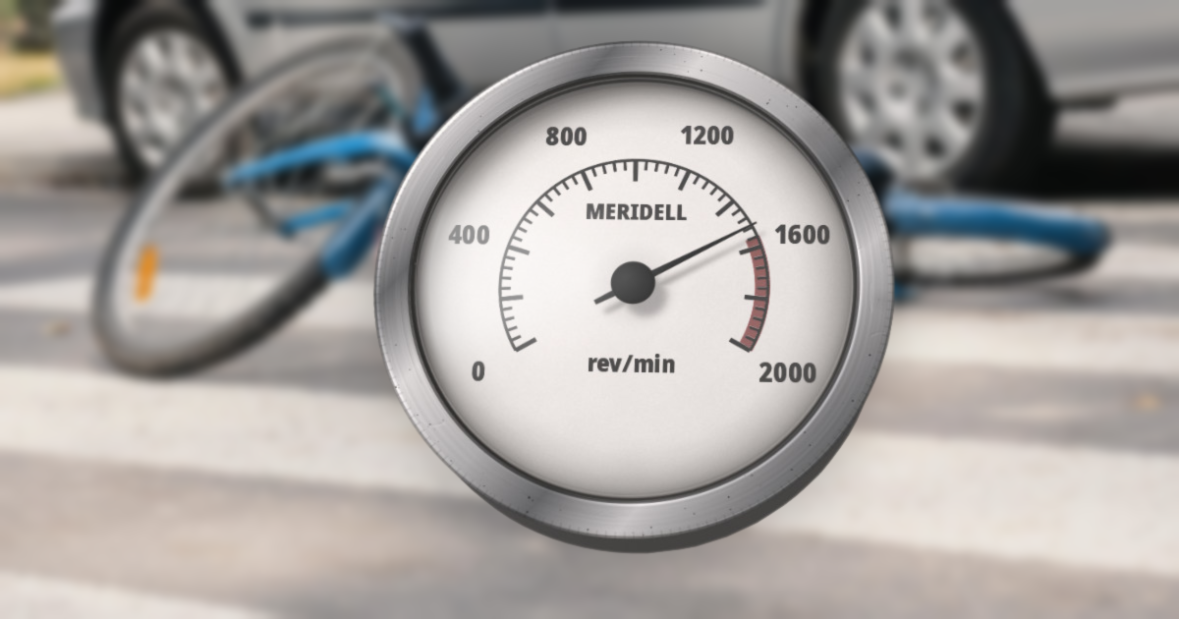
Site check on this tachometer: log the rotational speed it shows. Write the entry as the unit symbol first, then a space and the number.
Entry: rpm 1520
